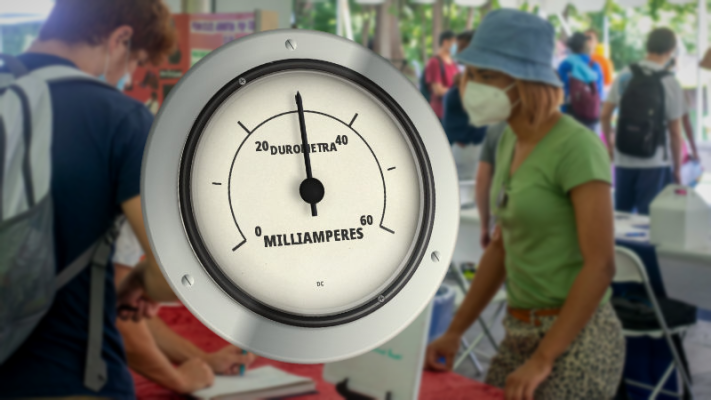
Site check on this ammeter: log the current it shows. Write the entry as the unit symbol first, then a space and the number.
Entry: mA 30
